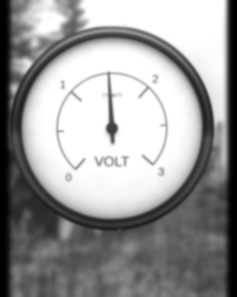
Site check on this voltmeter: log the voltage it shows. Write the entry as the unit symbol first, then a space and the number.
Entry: V 1.5
